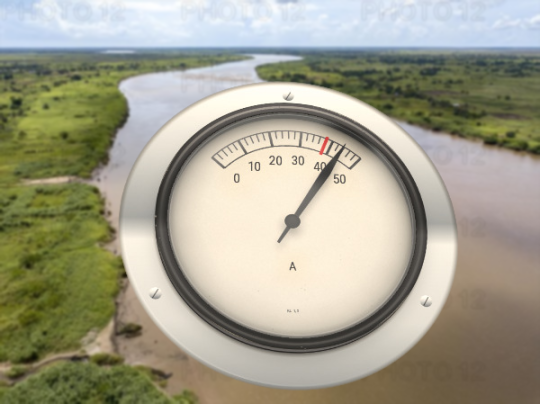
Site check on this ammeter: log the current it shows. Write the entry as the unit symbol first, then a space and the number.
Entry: A 44
